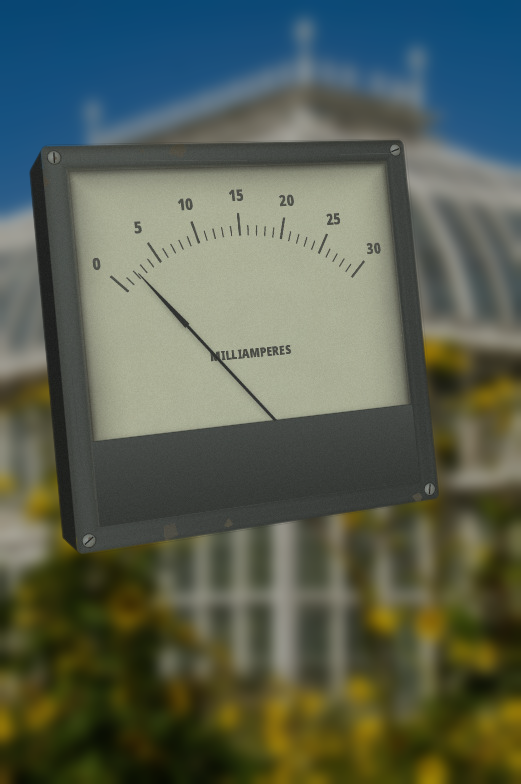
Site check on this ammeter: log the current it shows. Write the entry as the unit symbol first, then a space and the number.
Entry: mA 2
